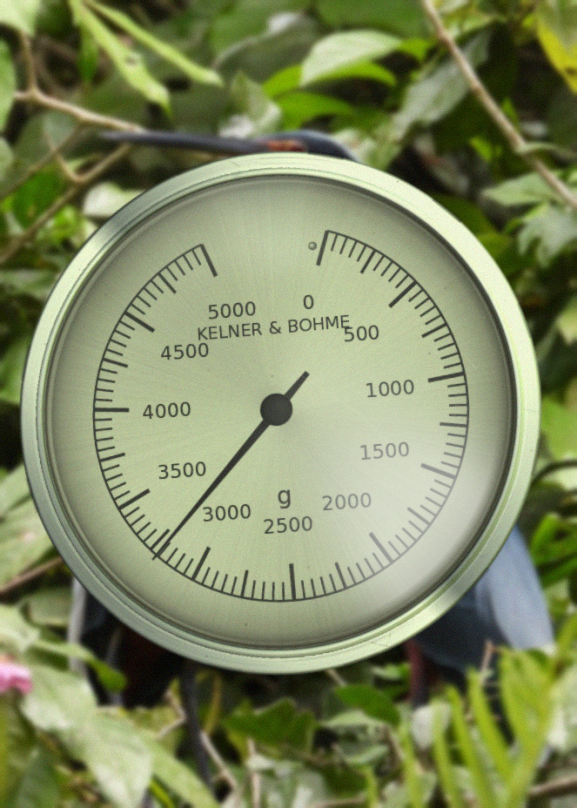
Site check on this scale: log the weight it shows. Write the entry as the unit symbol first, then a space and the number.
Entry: g 3200
